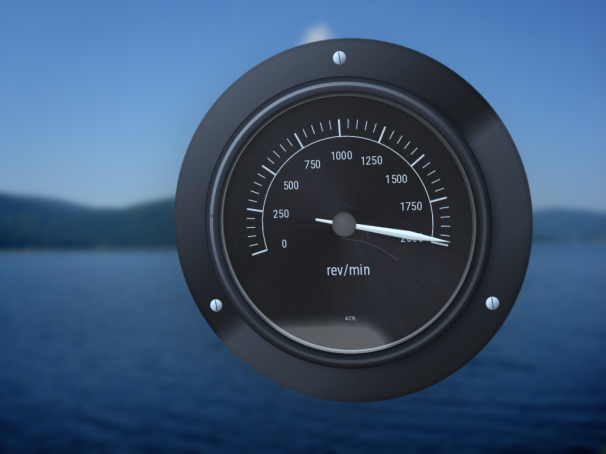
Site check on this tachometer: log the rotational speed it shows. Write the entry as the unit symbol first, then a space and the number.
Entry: rpm 1975
